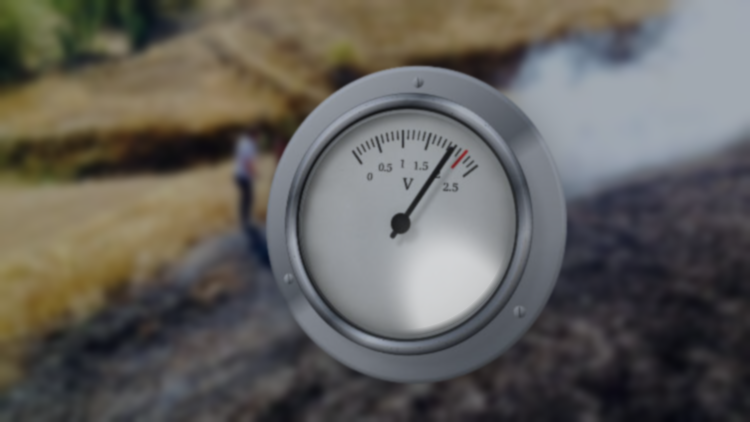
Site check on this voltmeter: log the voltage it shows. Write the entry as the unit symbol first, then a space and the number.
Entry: V 2
